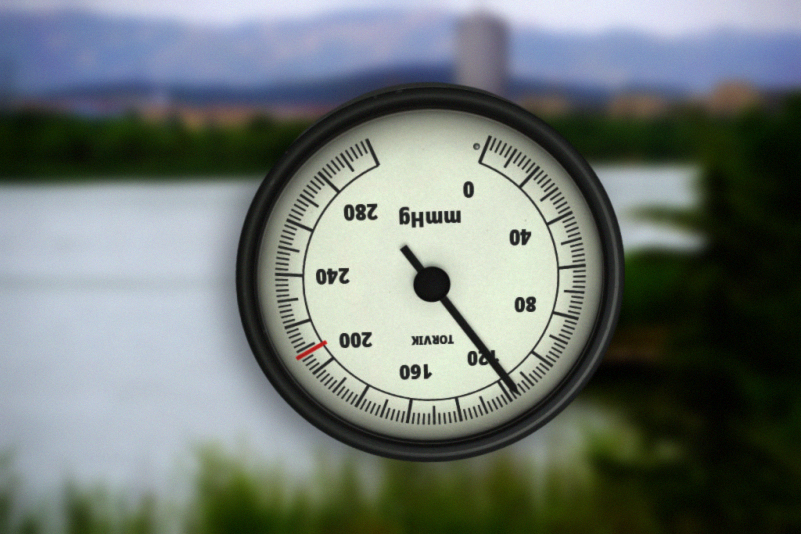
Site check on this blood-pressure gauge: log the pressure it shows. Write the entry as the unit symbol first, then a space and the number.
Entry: mmHg 116
